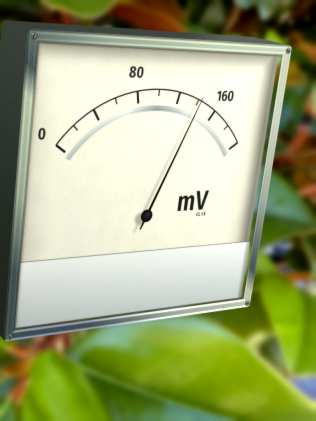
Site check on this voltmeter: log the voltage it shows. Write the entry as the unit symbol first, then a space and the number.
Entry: mV 140
